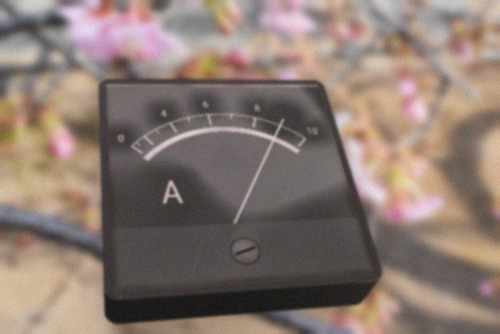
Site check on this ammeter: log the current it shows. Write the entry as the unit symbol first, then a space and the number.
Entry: A 9
